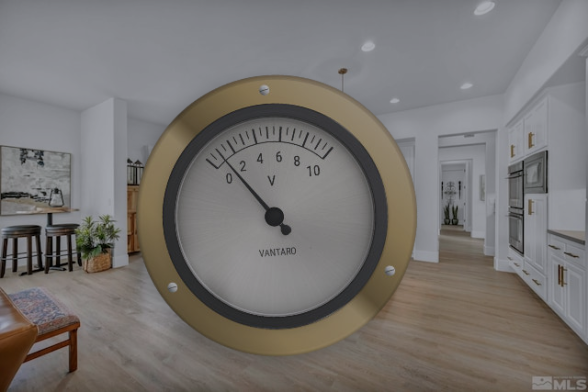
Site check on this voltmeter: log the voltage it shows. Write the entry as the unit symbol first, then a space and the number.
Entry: V 1
